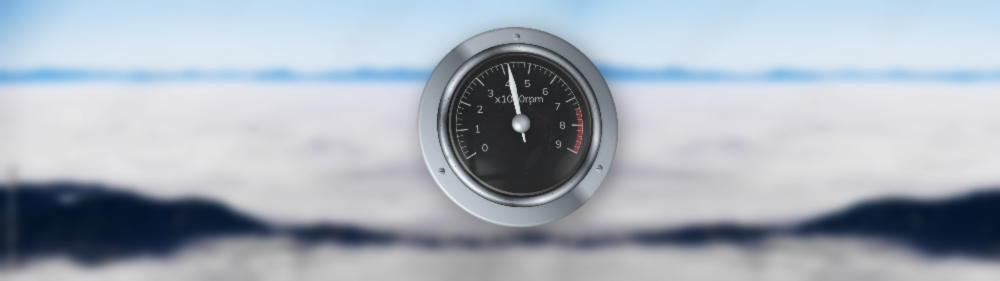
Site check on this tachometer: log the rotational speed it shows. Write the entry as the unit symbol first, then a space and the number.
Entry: rpm 4200
